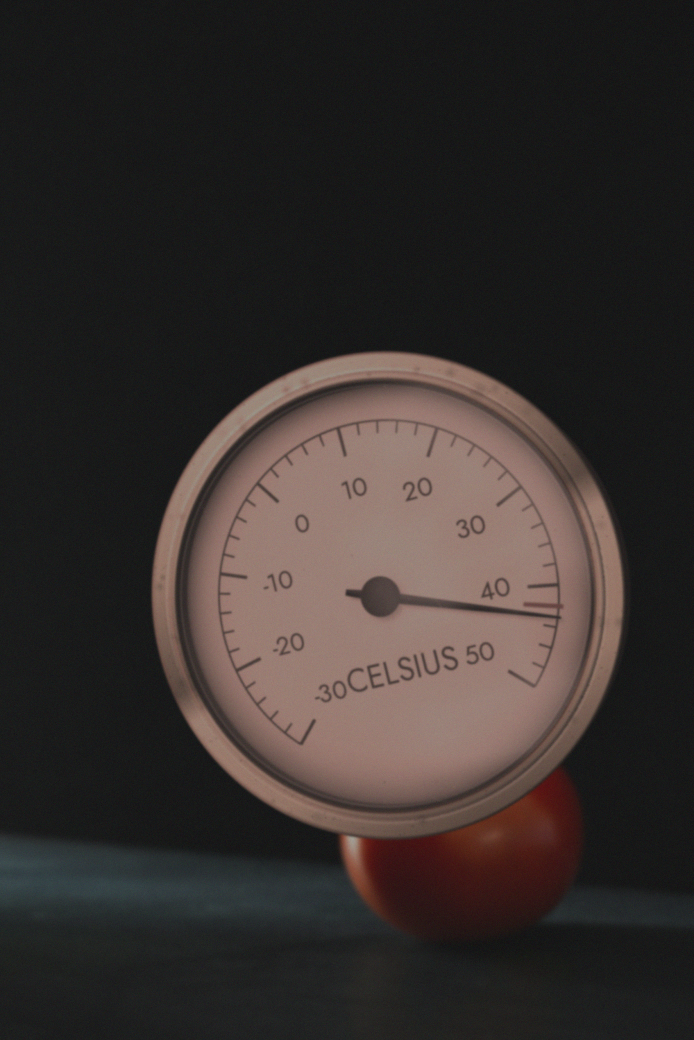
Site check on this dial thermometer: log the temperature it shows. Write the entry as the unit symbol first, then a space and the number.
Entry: °C 43
